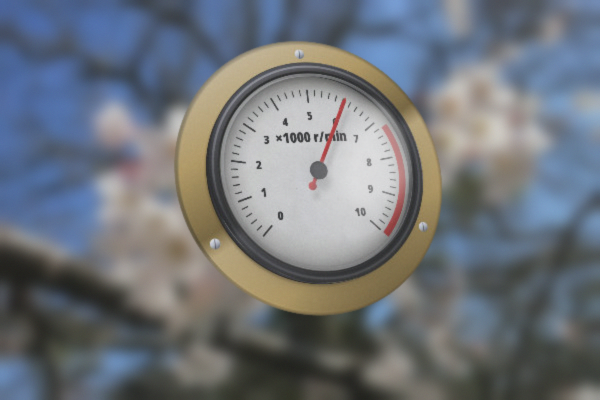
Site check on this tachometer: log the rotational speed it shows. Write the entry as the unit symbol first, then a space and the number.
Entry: rpm 6000
